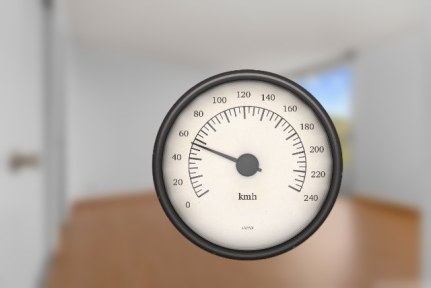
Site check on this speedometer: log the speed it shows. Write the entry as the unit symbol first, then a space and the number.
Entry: km/h 55
